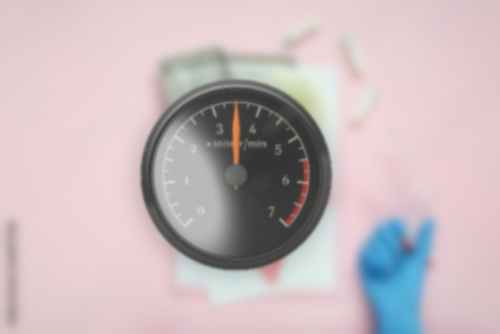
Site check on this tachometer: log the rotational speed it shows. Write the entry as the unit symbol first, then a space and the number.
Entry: rpm 3500
